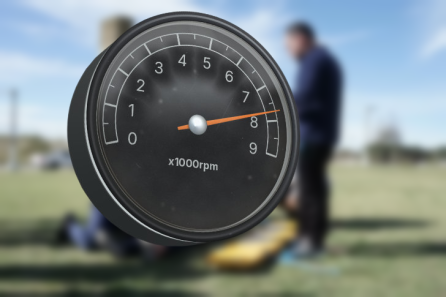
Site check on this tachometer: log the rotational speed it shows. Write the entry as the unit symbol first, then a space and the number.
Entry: rpm 7750
